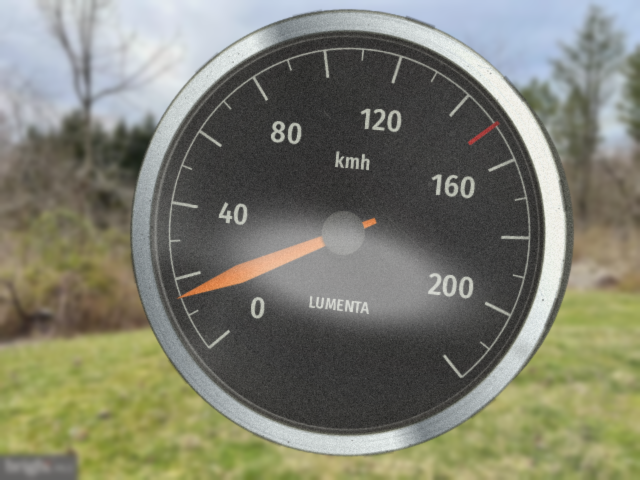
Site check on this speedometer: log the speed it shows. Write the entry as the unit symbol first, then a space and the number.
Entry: km/h 15
